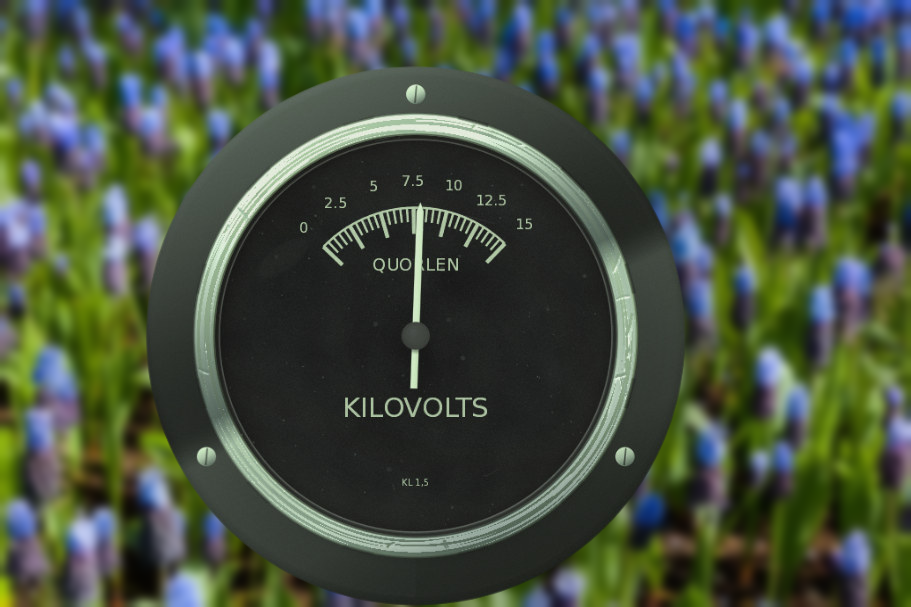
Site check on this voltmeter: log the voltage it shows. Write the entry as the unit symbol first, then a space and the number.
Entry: kV 8
